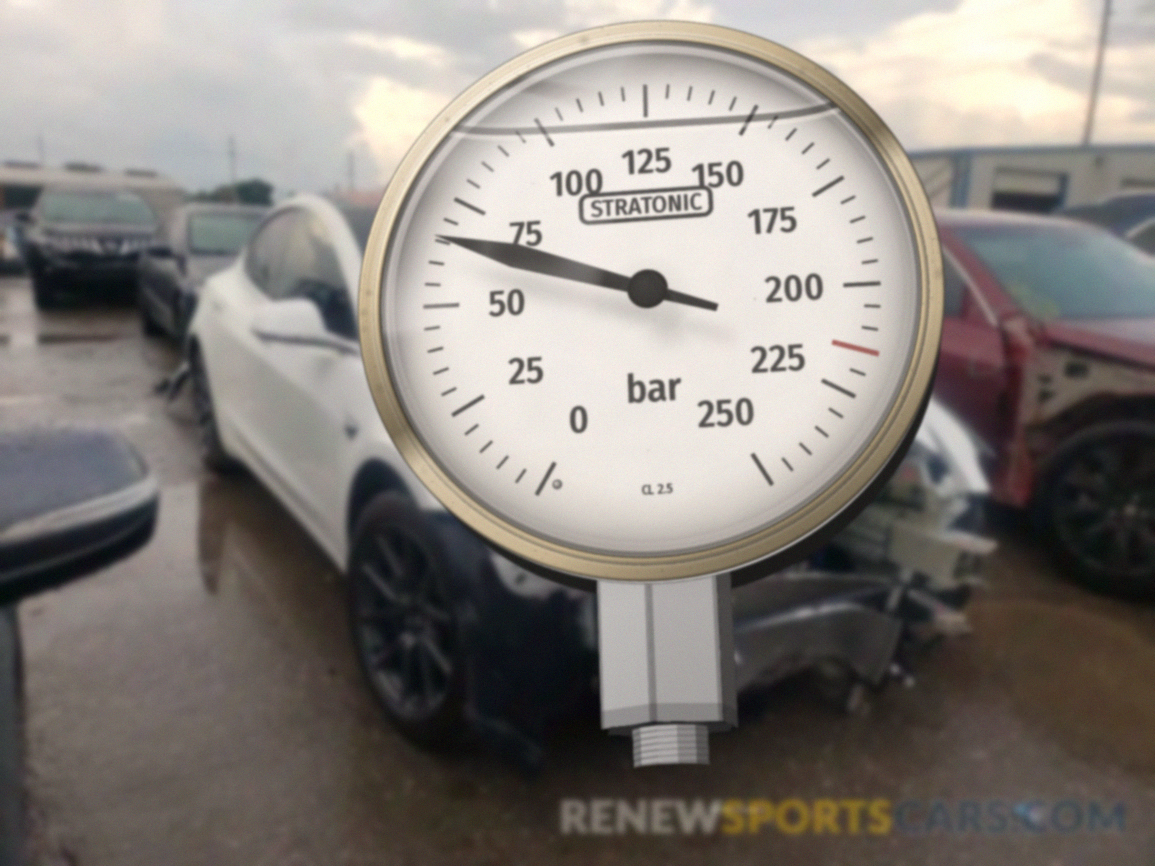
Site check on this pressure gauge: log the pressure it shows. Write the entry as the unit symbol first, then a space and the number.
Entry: bar 65
